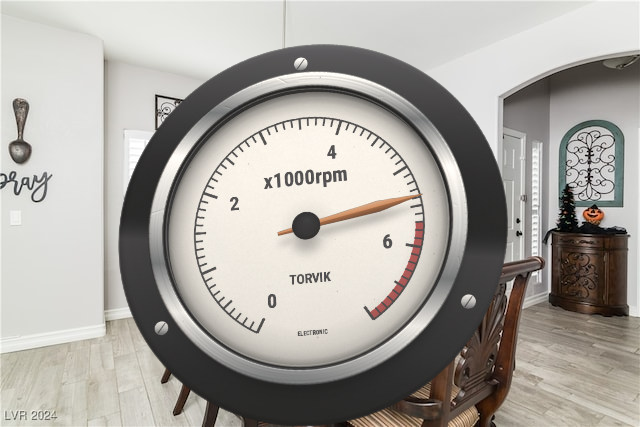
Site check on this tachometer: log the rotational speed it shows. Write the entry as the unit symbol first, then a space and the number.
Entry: rpm 5400
